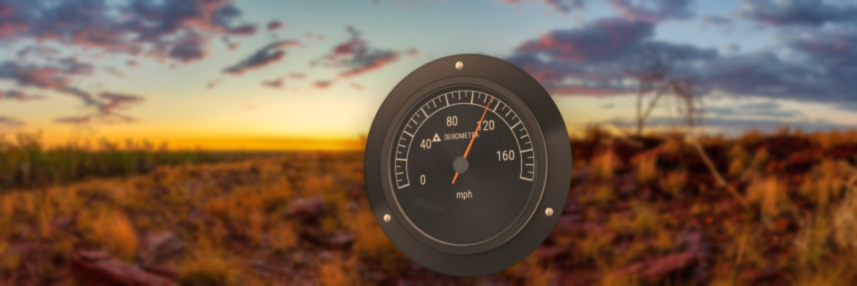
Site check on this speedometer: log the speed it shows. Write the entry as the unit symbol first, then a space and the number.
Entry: mph 115
